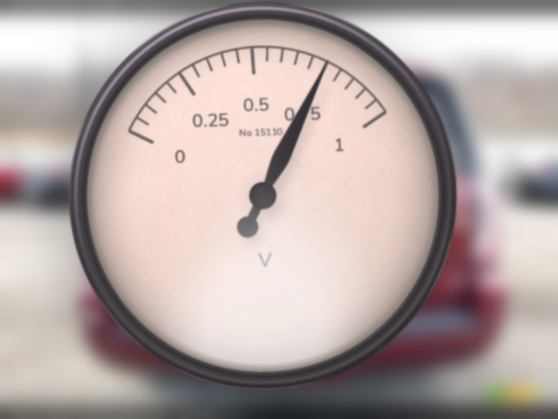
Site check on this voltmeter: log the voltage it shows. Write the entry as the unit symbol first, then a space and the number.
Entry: V 0.75
